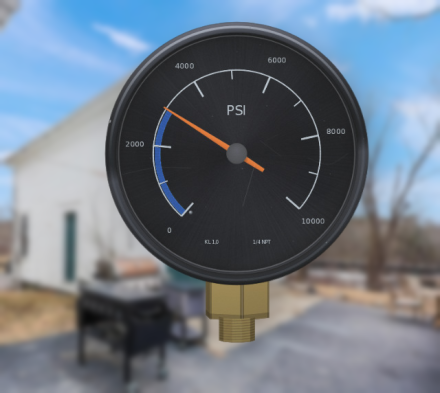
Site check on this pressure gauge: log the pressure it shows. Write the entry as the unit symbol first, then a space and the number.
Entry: psi 3000
